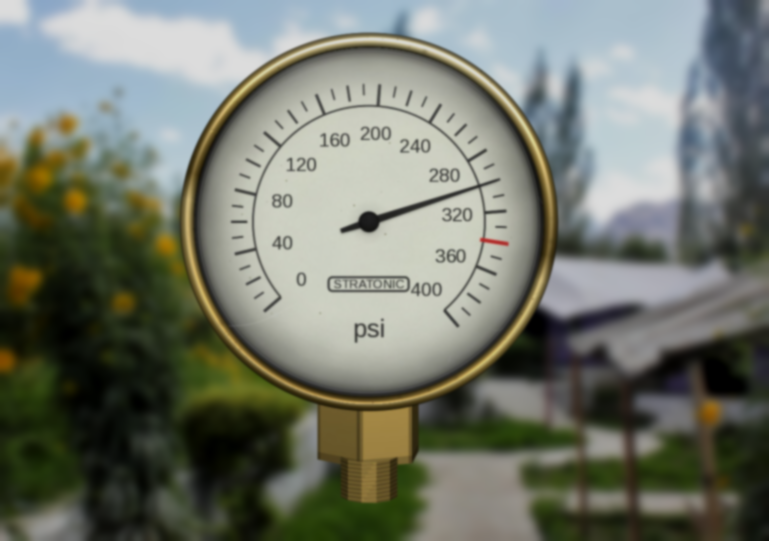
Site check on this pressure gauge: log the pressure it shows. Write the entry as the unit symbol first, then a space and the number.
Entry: psi 300
